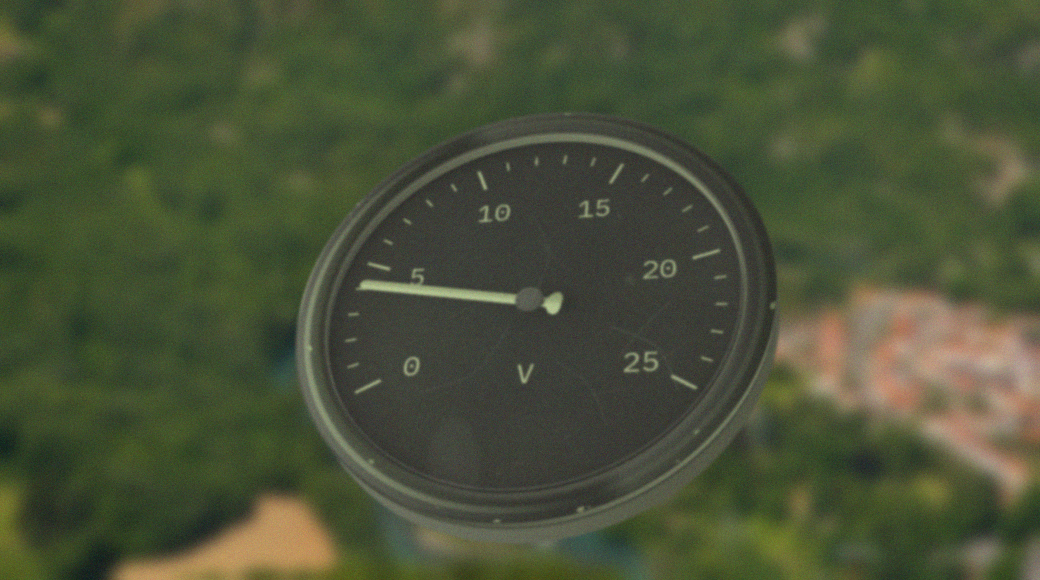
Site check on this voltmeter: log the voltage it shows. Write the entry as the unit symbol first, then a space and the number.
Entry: V 4
